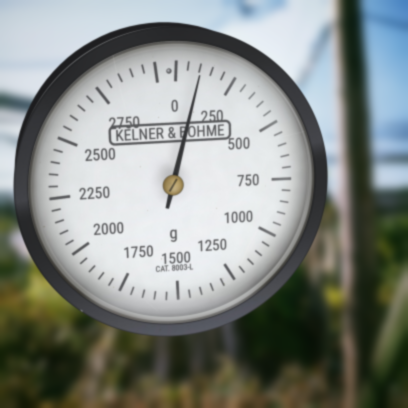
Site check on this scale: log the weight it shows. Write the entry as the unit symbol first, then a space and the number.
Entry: g 100
